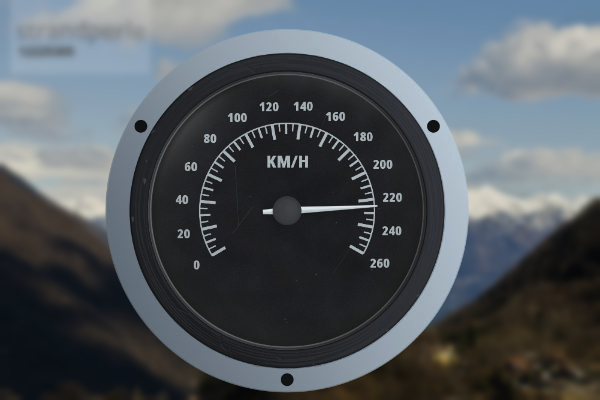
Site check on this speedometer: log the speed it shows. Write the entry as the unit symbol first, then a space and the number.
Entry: km/h 225
